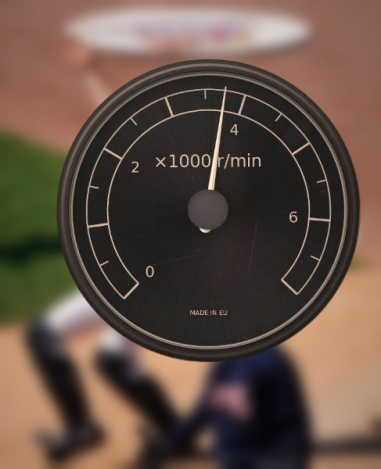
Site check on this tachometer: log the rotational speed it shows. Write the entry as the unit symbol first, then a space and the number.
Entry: rpm 3750
